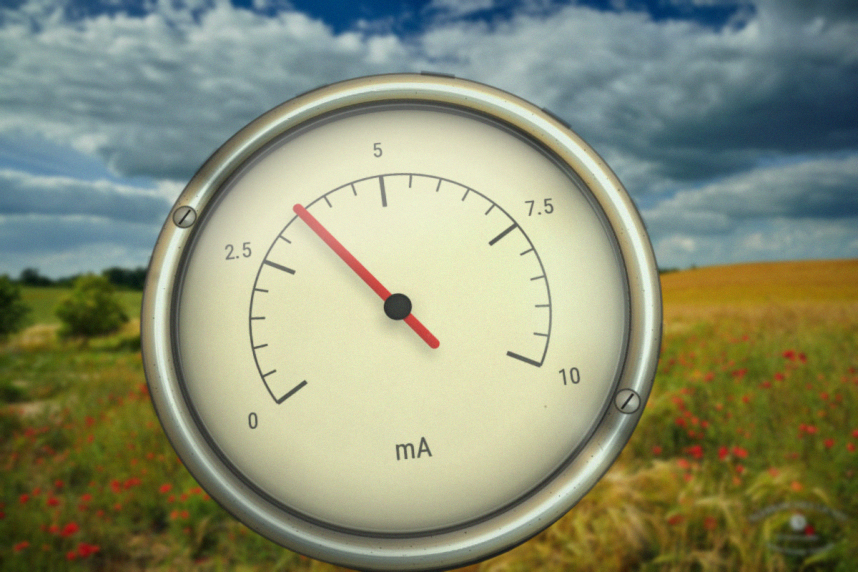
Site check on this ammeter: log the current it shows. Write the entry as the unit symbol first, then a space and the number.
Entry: mA 3.5
